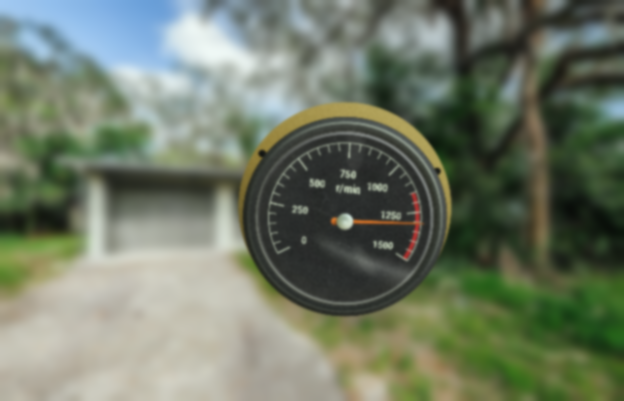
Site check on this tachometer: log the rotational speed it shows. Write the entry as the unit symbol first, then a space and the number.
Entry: rpm 1300
